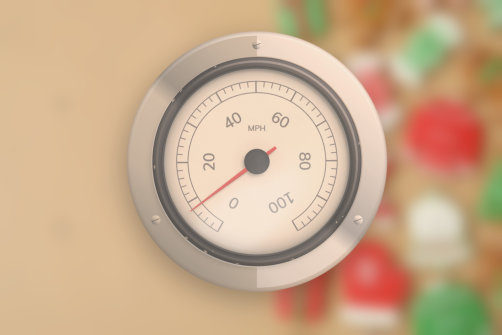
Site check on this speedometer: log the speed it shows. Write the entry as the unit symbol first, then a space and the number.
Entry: mph 8
